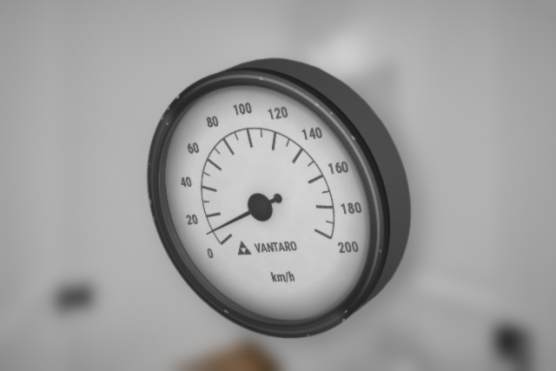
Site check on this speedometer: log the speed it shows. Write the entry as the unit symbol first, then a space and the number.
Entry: km/h 10
